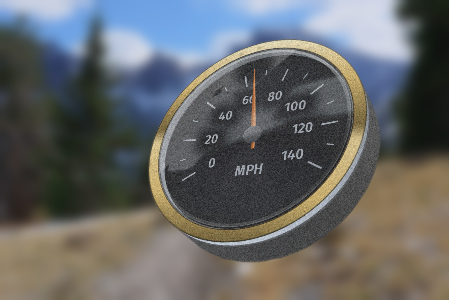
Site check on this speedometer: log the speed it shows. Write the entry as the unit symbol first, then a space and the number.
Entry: mph 65
